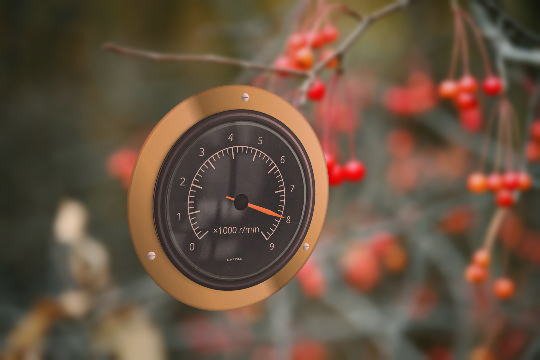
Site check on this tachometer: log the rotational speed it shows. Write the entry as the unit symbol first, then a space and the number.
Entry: rpm 8000
